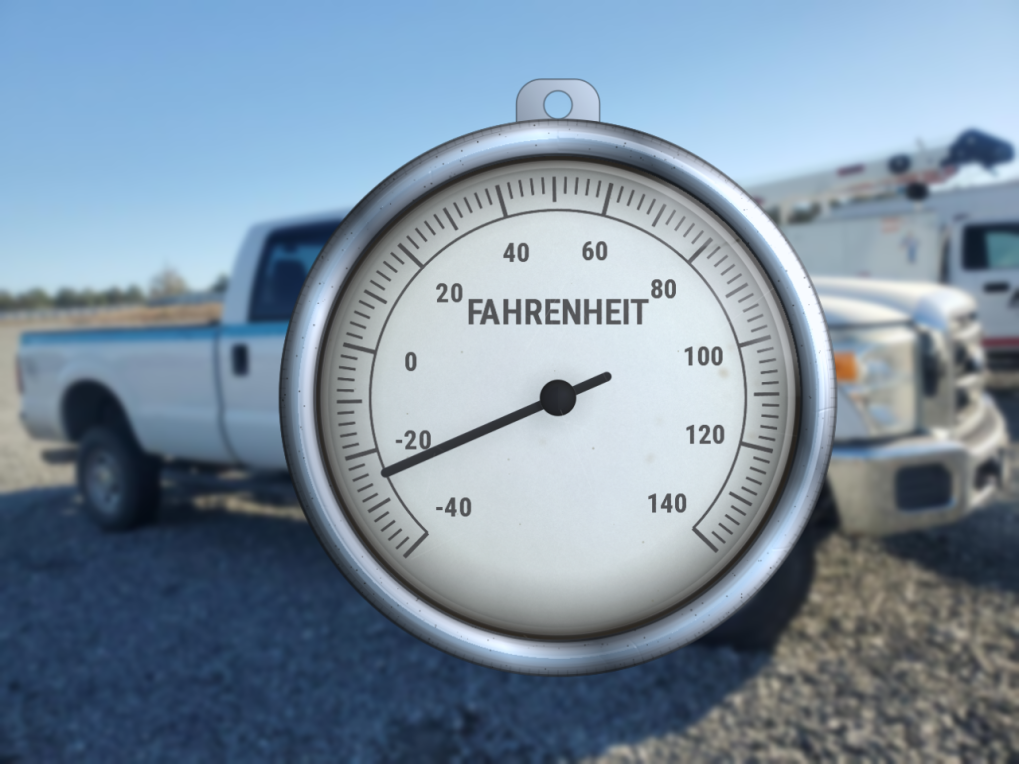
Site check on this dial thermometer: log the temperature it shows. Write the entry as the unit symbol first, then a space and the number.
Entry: °F -25
